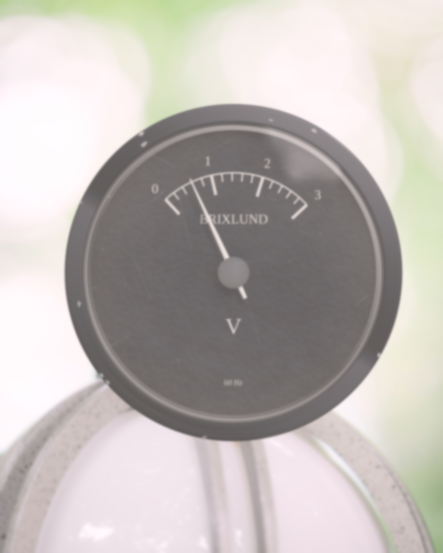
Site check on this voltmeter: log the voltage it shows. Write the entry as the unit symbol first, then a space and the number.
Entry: V 0.6
